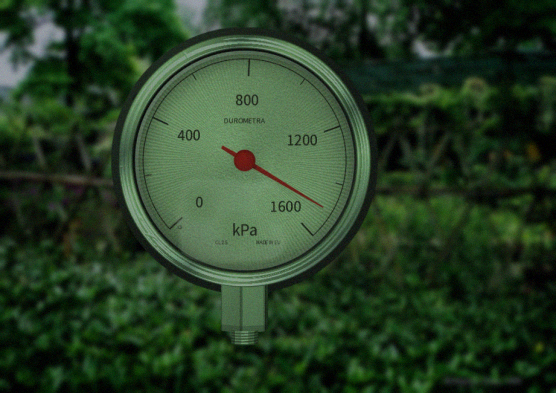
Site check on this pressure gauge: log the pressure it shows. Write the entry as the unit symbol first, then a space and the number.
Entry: kPa 1500
